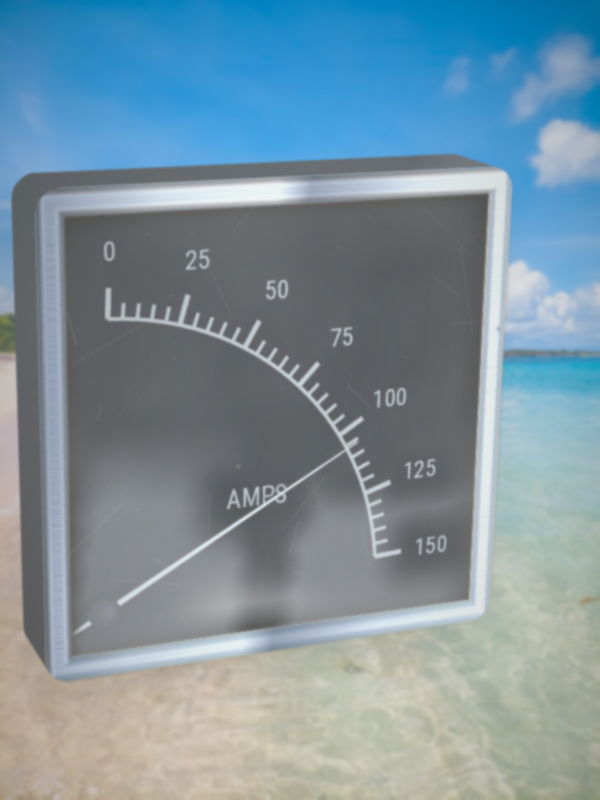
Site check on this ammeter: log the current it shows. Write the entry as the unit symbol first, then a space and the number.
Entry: A 105
